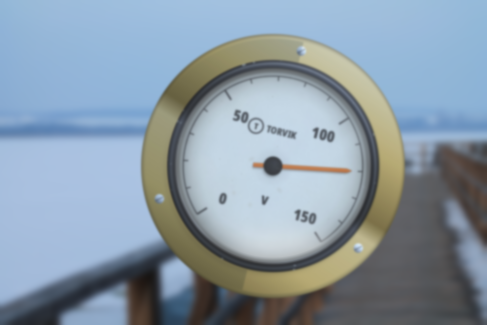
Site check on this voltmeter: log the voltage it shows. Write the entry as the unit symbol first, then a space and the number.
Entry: V 120
